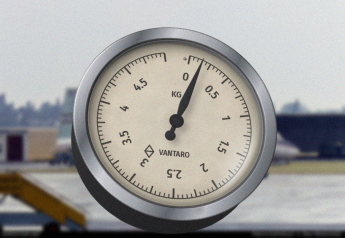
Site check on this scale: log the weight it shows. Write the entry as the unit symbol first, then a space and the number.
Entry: kg 0.15
